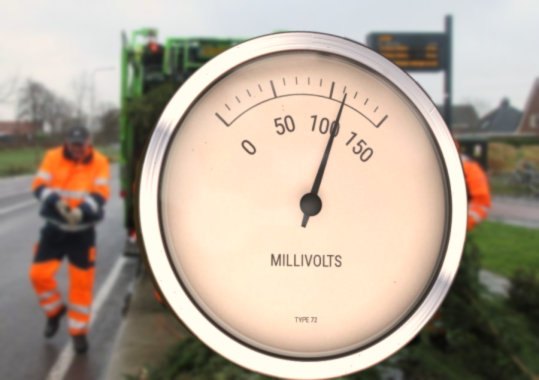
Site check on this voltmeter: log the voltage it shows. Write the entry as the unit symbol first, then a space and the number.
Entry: mV 110
